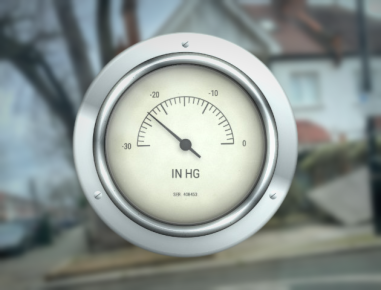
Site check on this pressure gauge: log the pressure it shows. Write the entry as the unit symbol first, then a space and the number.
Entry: inHg -23
